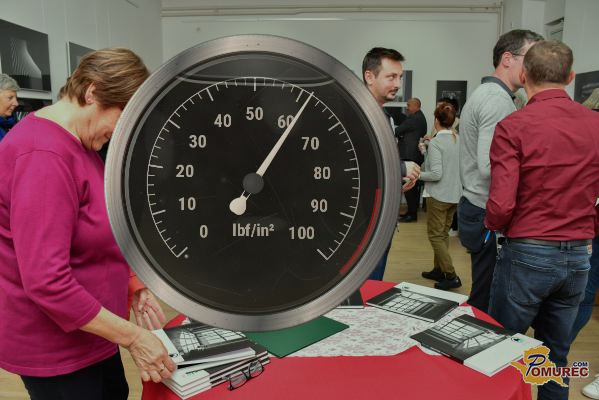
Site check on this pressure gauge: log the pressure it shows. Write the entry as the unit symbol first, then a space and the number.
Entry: psi 62
